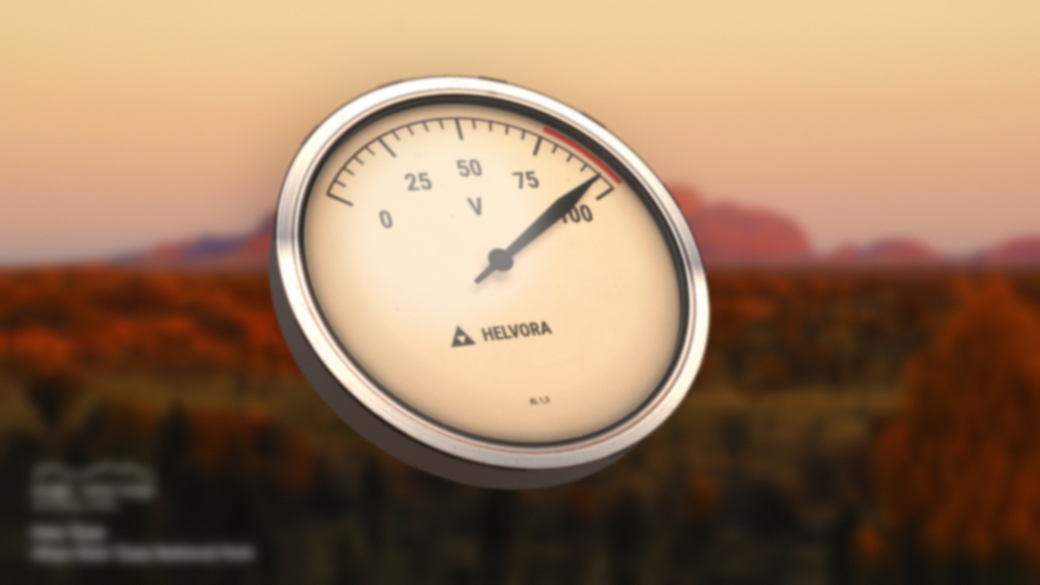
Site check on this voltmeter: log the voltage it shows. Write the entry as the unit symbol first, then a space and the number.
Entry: V 95
